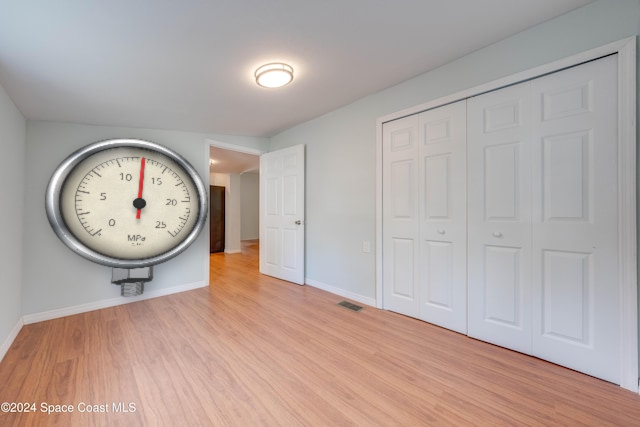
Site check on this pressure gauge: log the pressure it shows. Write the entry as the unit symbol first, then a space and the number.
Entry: MPa 12.5
